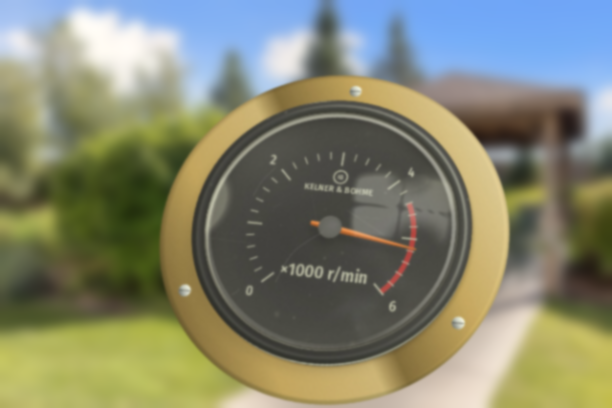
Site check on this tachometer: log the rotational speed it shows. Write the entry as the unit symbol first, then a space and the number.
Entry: rpm 5200
